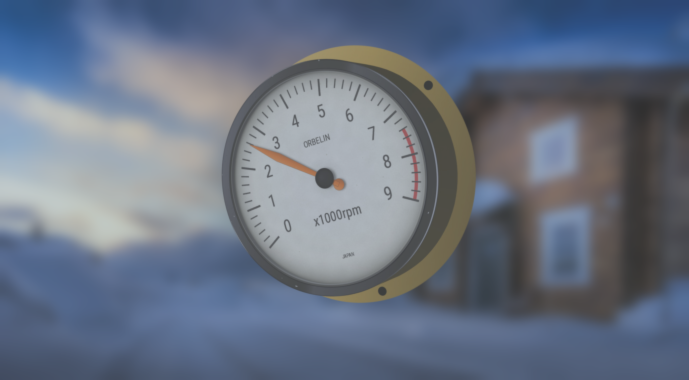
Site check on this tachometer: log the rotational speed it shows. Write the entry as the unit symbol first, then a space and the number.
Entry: rpm 2600
